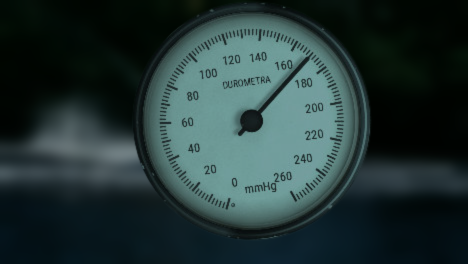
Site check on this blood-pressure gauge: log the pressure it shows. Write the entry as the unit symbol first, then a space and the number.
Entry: mmHg 170
